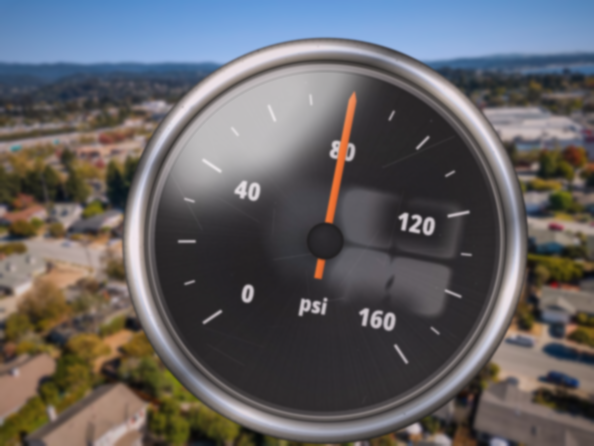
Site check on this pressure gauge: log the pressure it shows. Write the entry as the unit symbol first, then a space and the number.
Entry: psi 80
